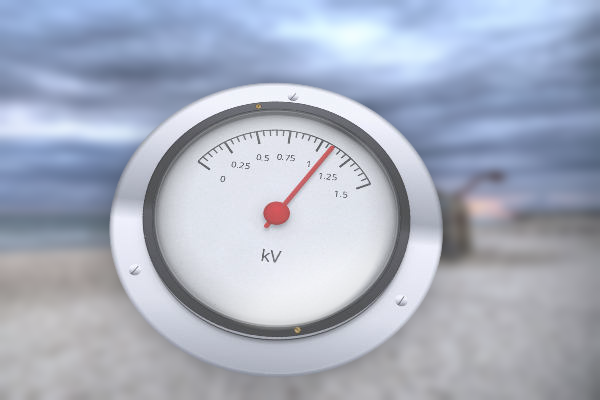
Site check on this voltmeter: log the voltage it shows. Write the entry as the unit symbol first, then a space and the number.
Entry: kV 1.1
